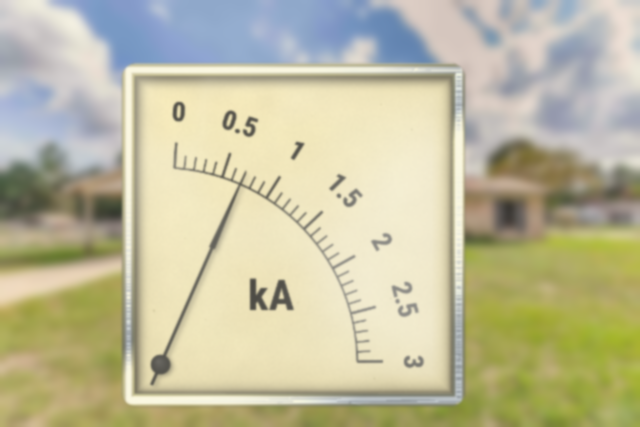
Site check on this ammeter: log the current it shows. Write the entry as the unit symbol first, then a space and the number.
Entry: kA 0.7
